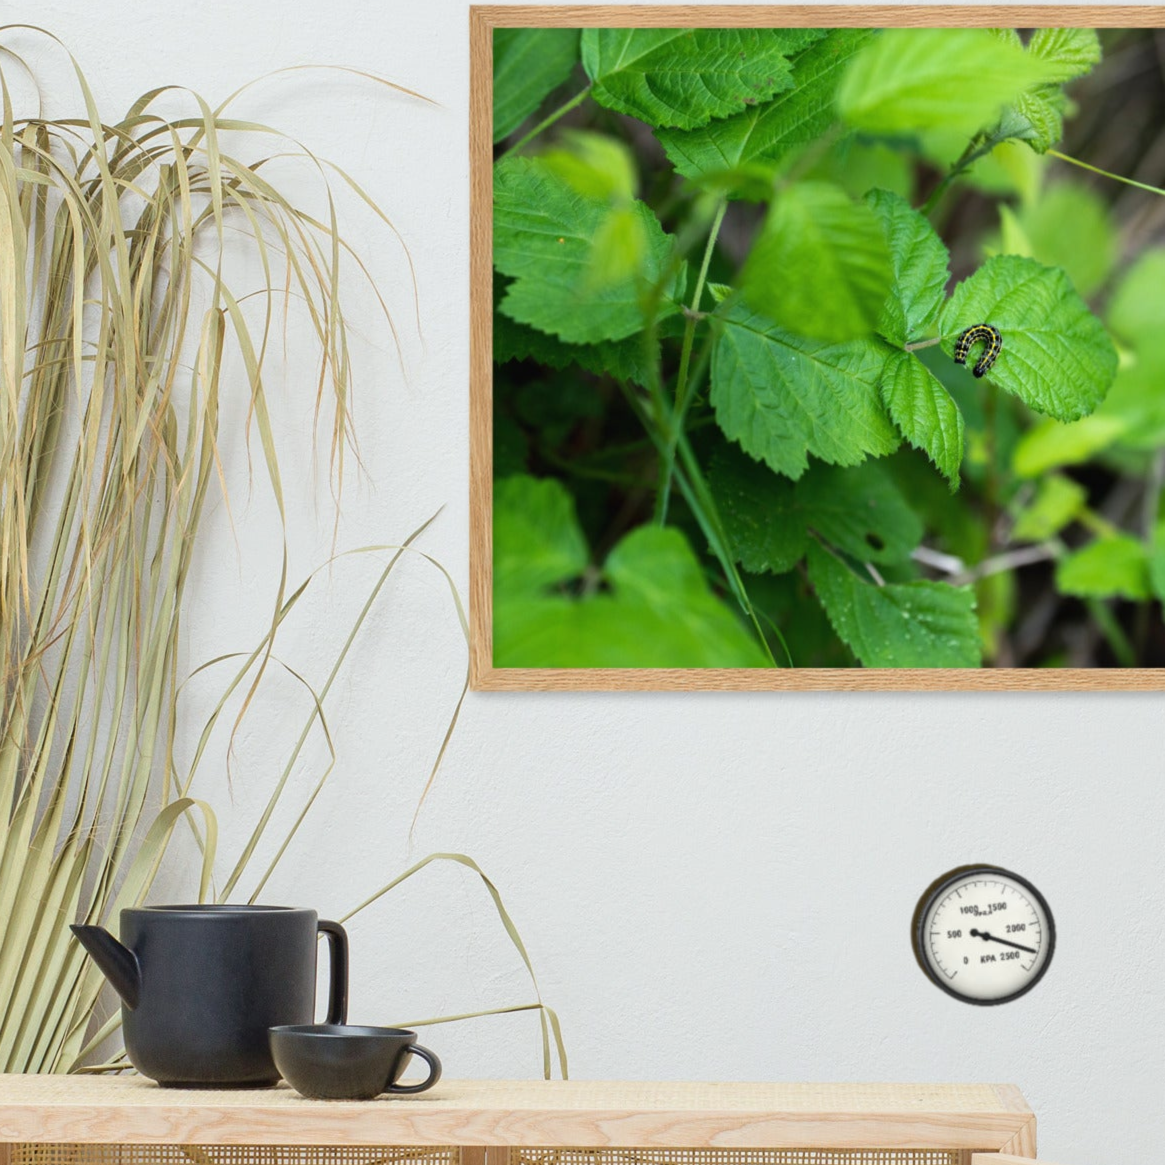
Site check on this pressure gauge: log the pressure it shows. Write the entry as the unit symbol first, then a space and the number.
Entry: kPa 2300
